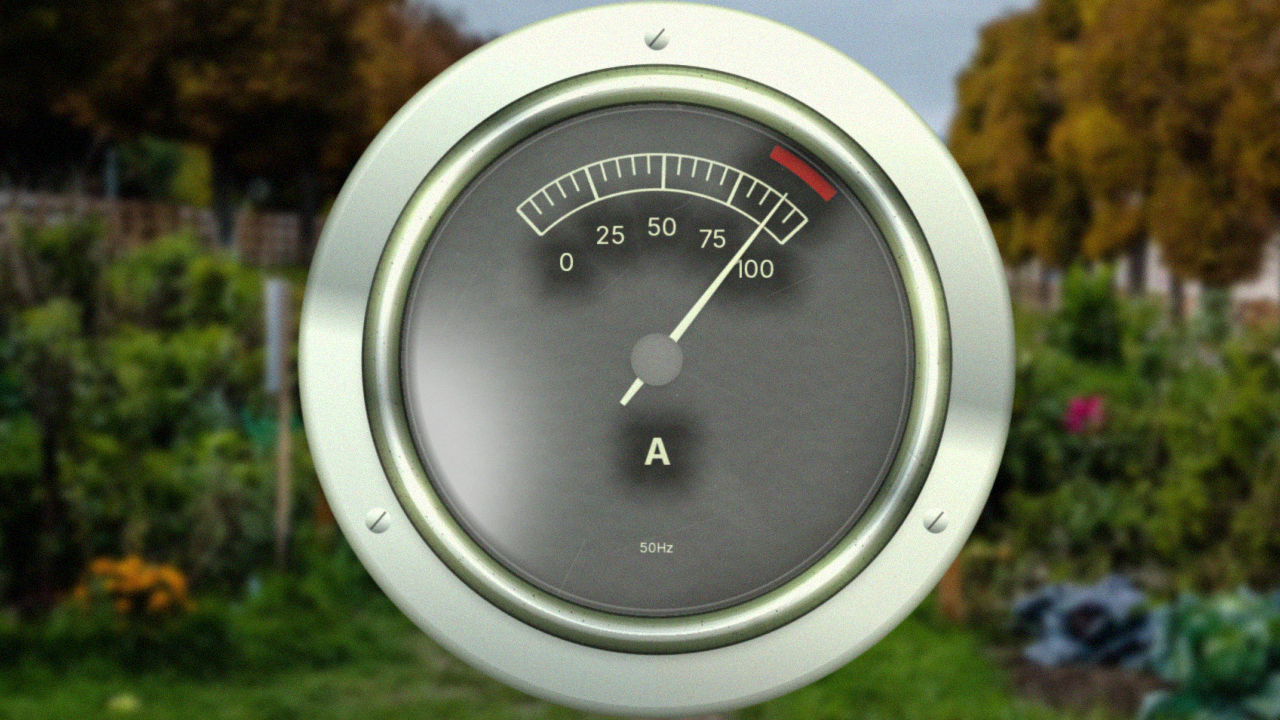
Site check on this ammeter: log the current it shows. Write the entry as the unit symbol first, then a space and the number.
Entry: A 90
